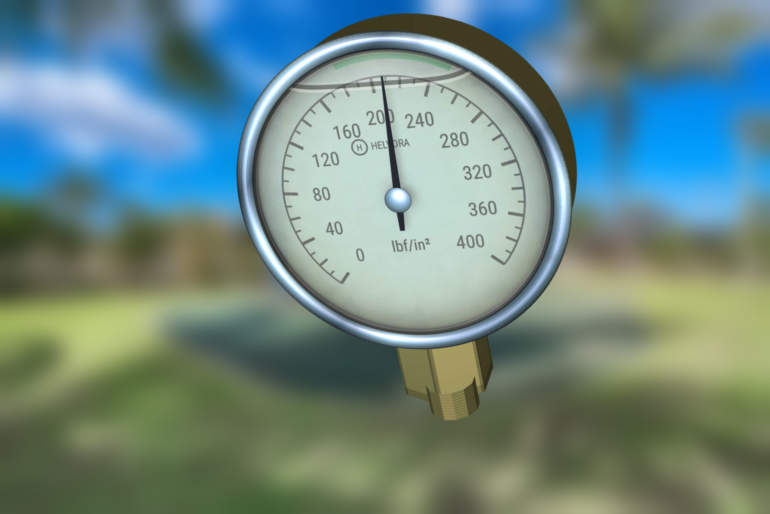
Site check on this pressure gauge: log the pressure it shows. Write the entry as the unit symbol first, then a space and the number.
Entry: psi 210
